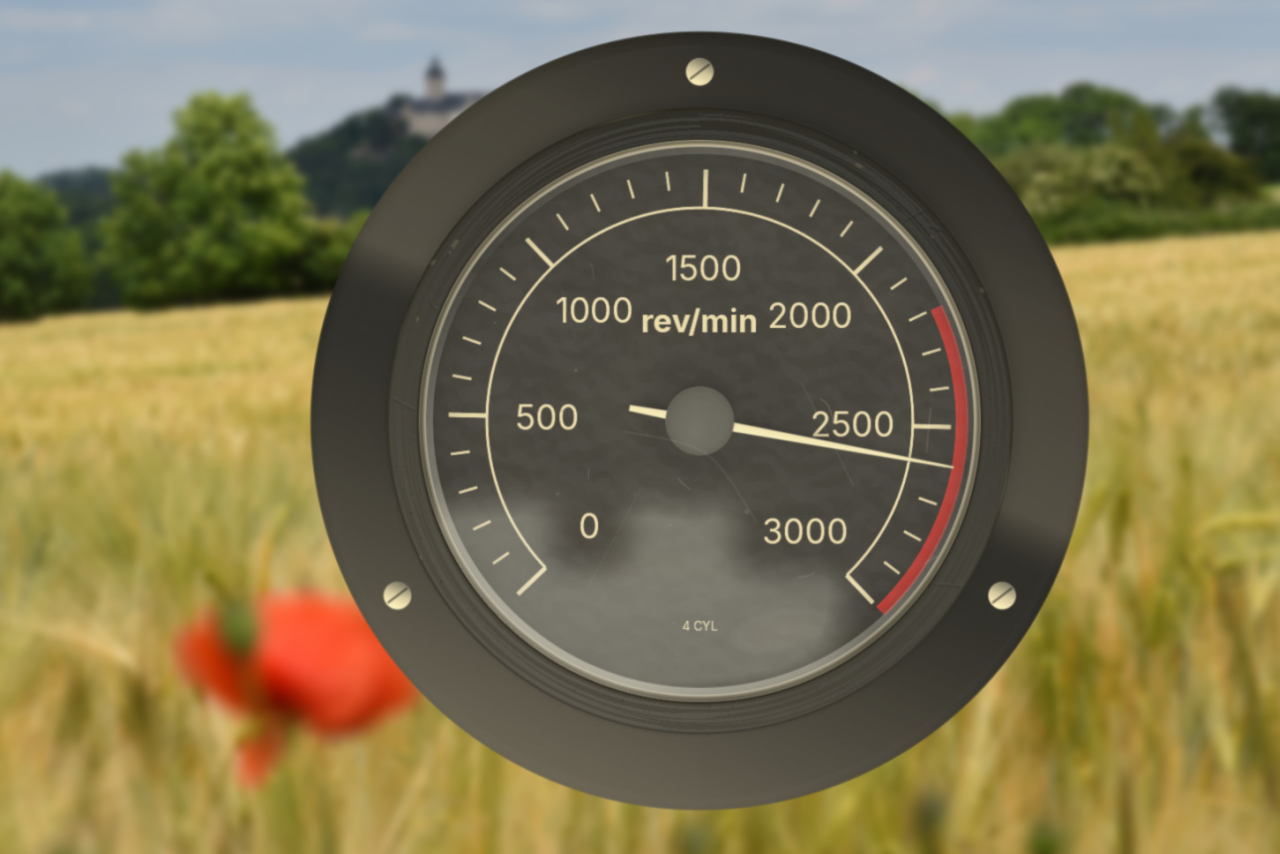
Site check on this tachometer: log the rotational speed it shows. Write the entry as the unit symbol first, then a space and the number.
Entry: rpm 2600
